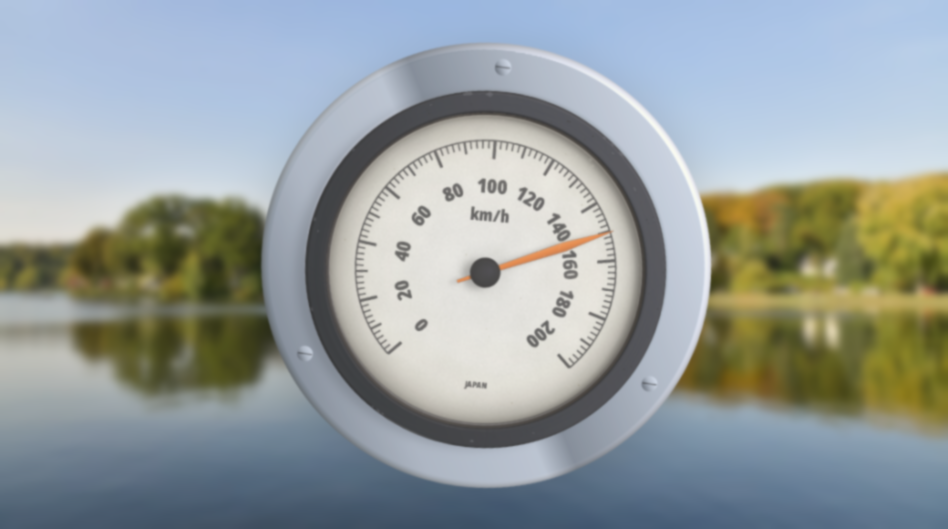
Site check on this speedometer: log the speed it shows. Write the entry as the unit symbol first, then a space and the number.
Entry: km/h 150
